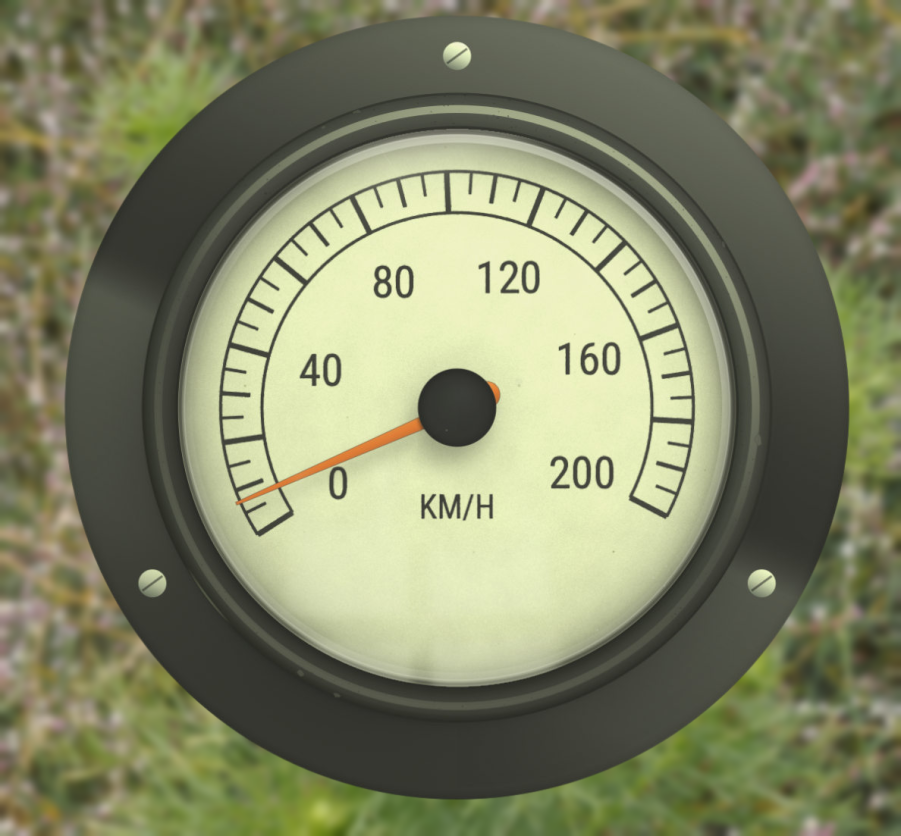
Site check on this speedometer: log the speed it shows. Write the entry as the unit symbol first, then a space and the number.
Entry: km/h 7.5
